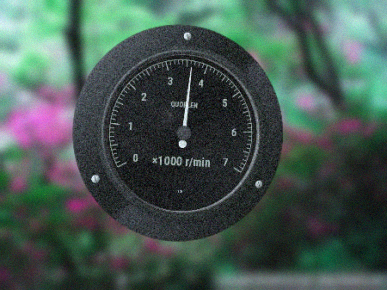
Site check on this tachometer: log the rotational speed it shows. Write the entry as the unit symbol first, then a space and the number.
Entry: rpm 3600
